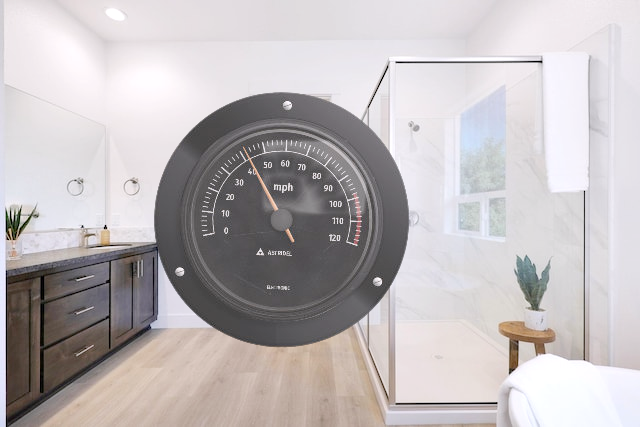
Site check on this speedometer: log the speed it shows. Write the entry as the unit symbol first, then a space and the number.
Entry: mph 42
